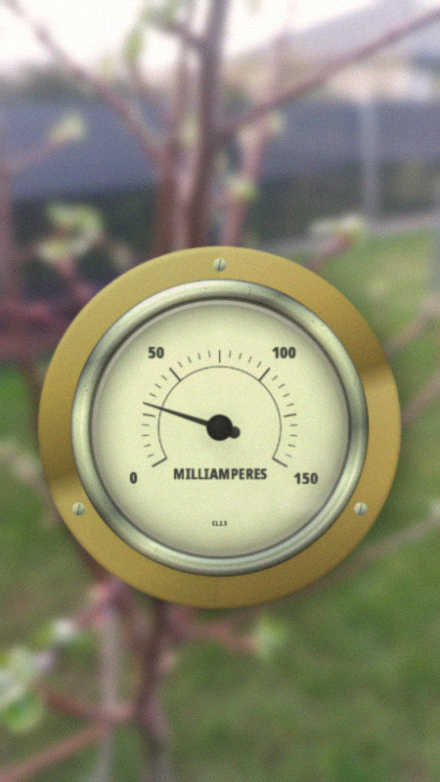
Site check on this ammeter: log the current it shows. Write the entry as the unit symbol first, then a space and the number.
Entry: mA 30
